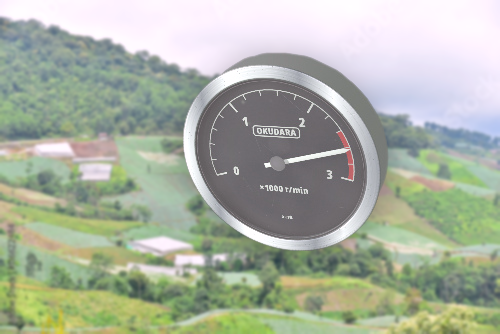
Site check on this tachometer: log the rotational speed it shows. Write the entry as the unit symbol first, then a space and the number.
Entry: rpm 2600
